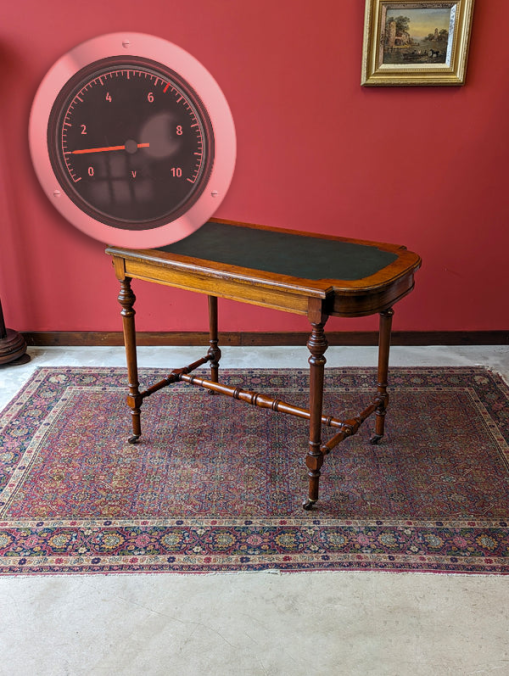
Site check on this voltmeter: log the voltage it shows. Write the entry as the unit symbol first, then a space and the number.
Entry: V 1
